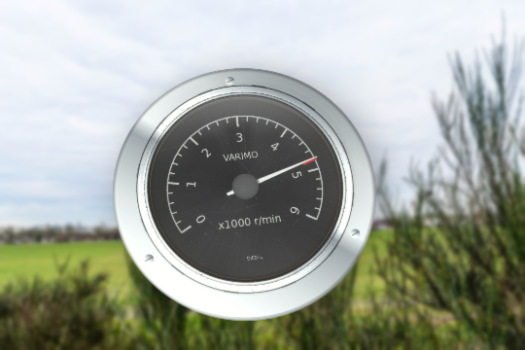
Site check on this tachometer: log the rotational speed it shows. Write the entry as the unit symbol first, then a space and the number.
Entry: rpm 4800
